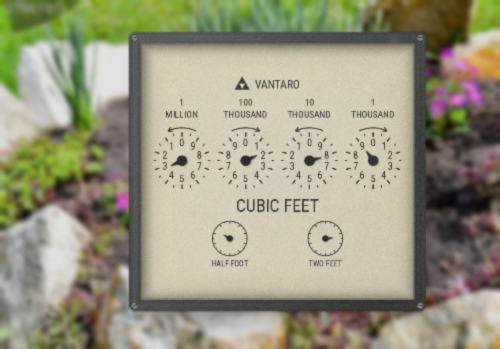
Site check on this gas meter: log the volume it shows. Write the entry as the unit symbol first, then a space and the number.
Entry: ft³ 317900
